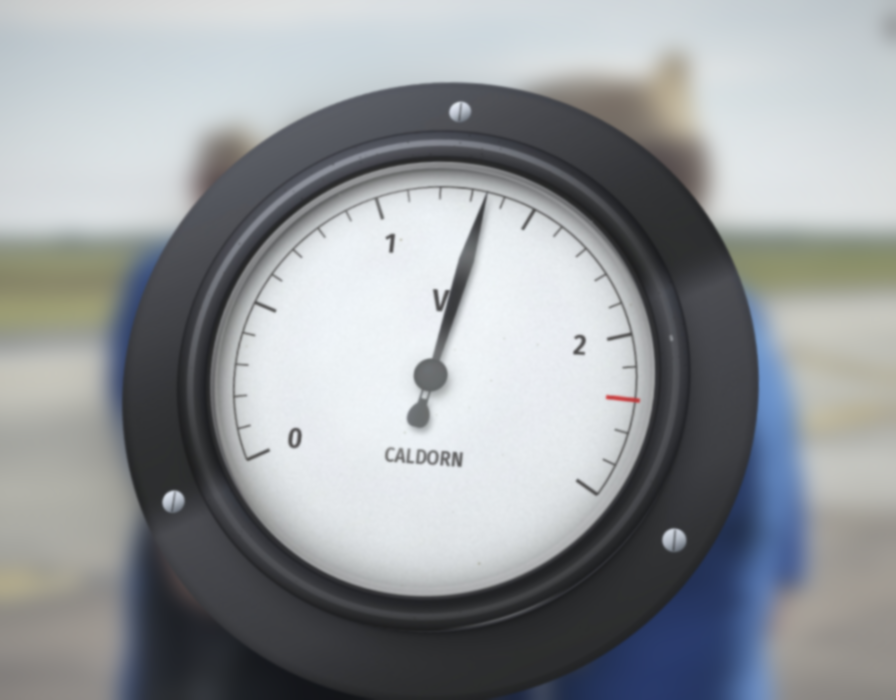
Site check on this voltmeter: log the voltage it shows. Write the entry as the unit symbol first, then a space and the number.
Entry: V 1.35
